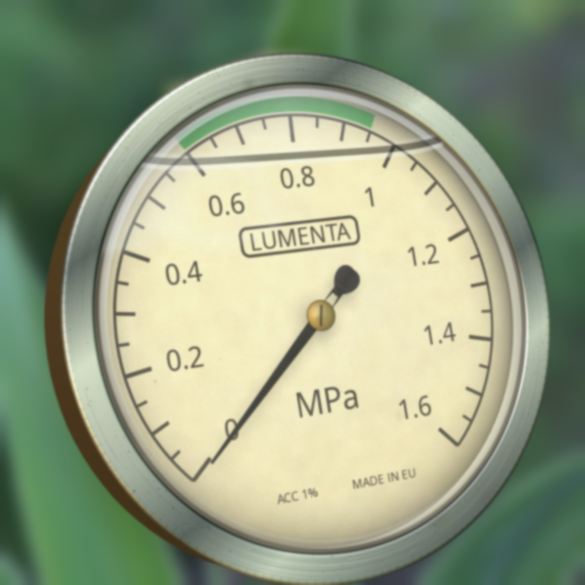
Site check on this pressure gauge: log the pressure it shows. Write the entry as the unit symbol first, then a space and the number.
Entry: MPa 0
